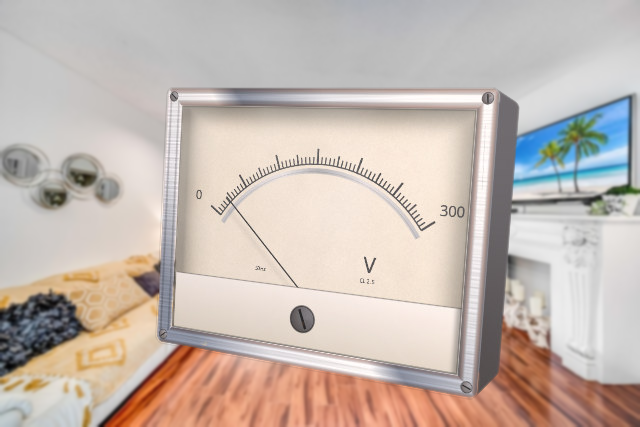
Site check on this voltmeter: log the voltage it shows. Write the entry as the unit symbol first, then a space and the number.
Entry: V 25
